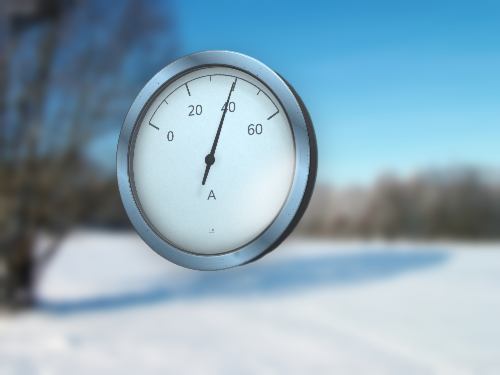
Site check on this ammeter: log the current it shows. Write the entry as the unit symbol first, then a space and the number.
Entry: A 40
